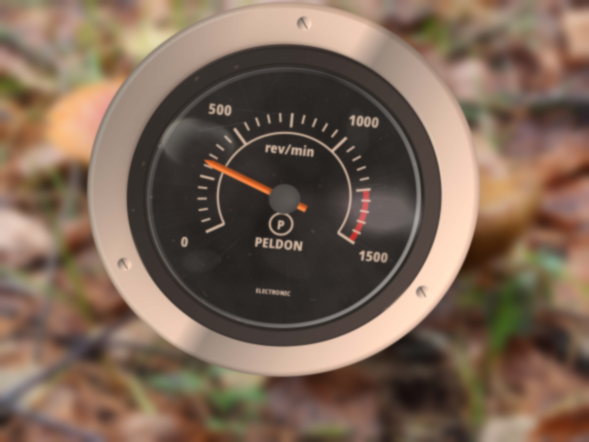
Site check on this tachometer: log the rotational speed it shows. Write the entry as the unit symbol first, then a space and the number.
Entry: rpm 325
